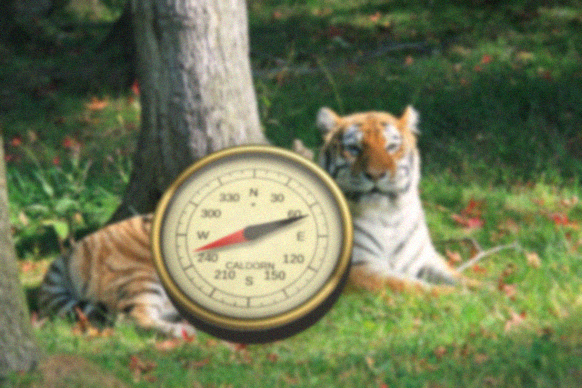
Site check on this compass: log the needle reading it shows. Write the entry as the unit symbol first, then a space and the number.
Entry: ° 250
